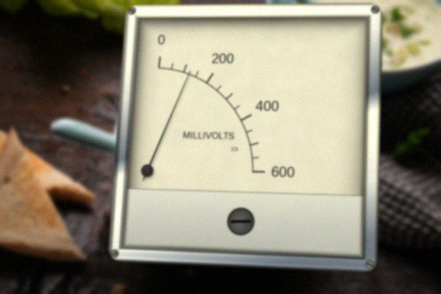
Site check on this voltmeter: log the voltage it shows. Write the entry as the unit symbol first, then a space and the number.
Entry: mV 125
